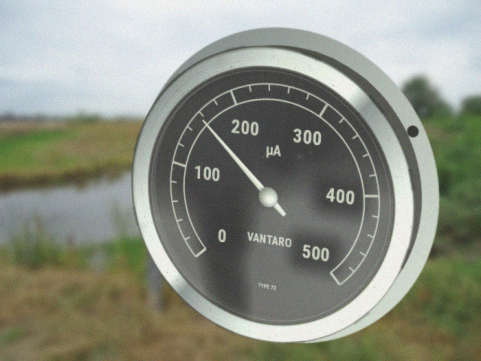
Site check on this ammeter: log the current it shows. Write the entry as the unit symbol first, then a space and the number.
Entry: µA 160
